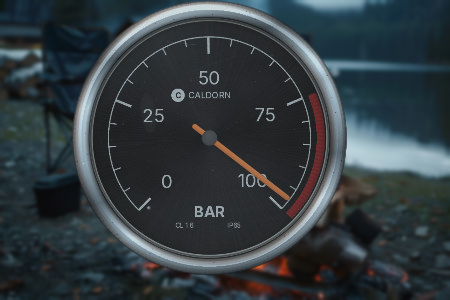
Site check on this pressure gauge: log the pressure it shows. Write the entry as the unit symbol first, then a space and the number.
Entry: bar 97.5
